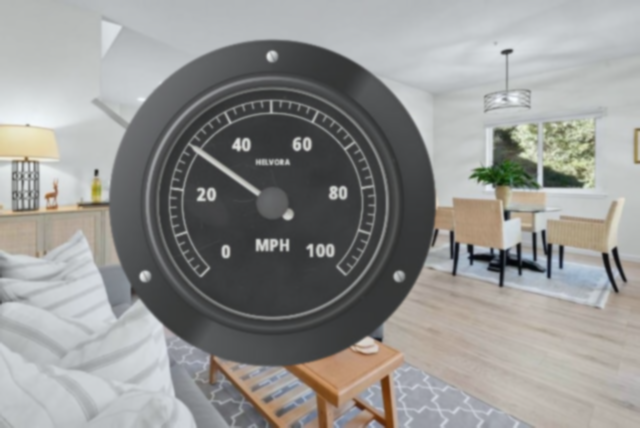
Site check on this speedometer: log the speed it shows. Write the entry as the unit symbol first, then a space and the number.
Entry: mph 30
